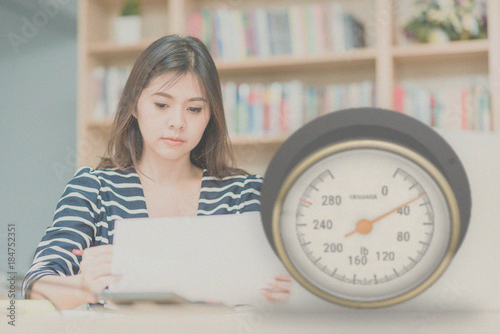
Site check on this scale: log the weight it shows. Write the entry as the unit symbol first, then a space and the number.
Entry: lb 30
